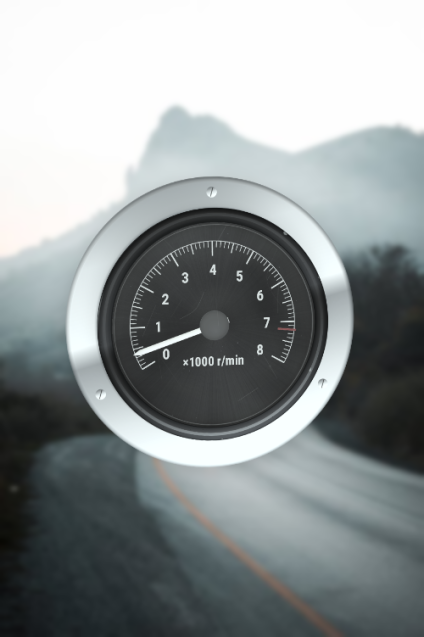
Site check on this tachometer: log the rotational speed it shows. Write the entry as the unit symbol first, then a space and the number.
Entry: rpm 400
